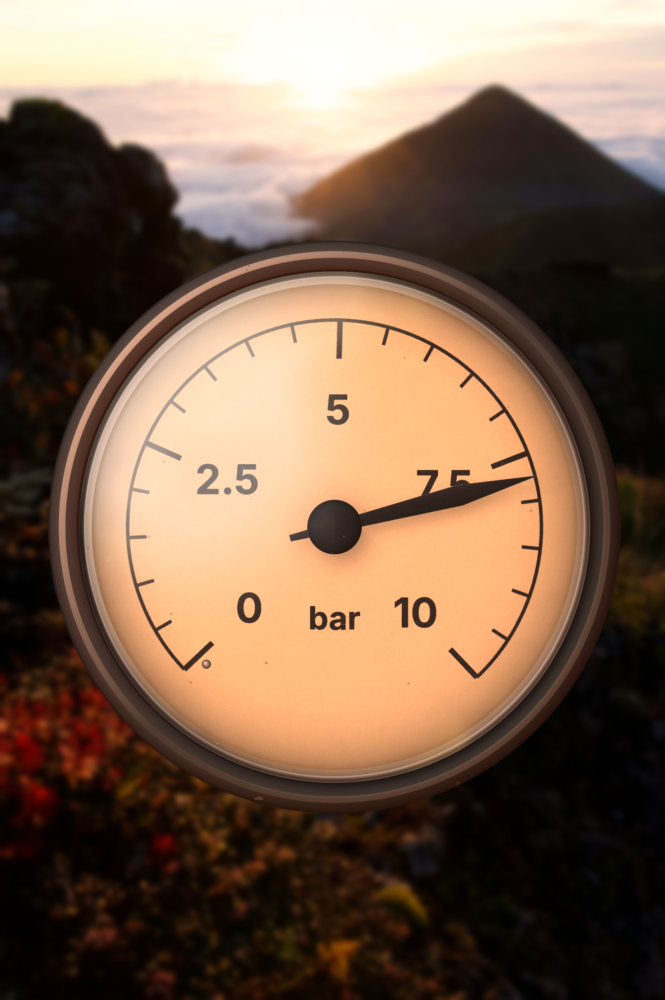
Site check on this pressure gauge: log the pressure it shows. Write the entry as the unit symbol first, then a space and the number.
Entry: bar 7.75
